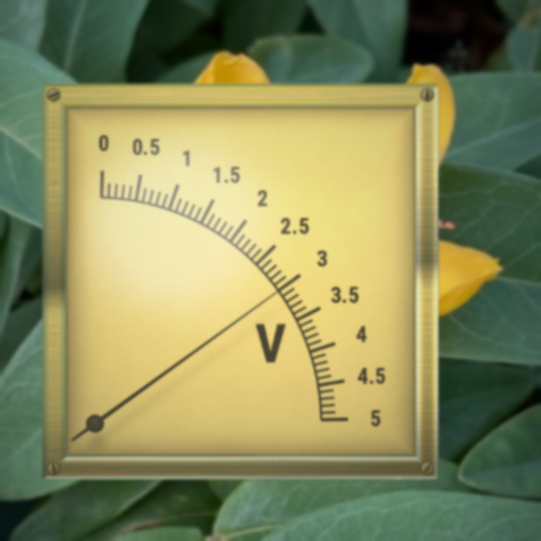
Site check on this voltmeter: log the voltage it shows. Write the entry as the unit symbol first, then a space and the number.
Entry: V 3
